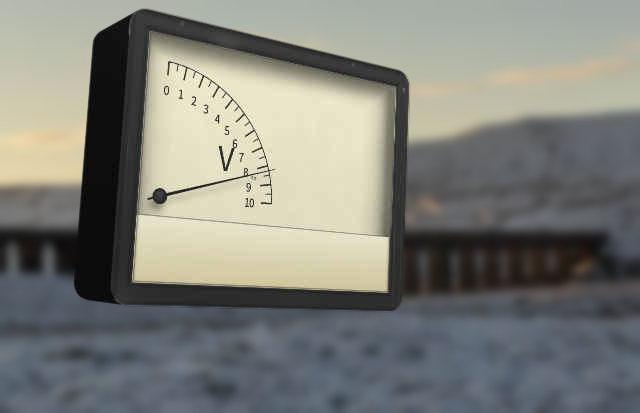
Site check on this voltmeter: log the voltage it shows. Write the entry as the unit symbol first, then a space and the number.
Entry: V 8.25
